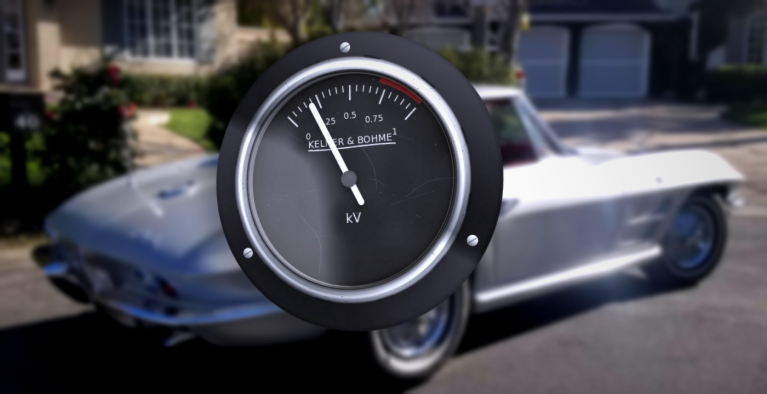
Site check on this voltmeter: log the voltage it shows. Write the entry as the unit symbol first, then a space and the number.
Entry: kV 0.2
